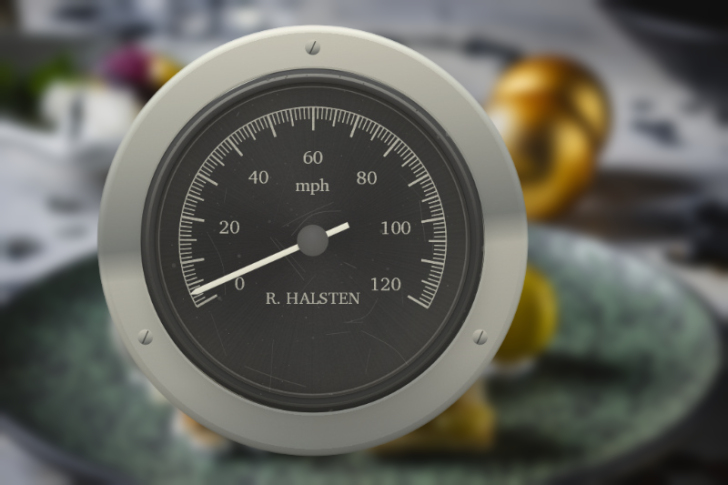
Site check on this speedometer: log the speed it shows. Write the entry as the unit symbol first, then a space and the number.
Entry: mph 3
